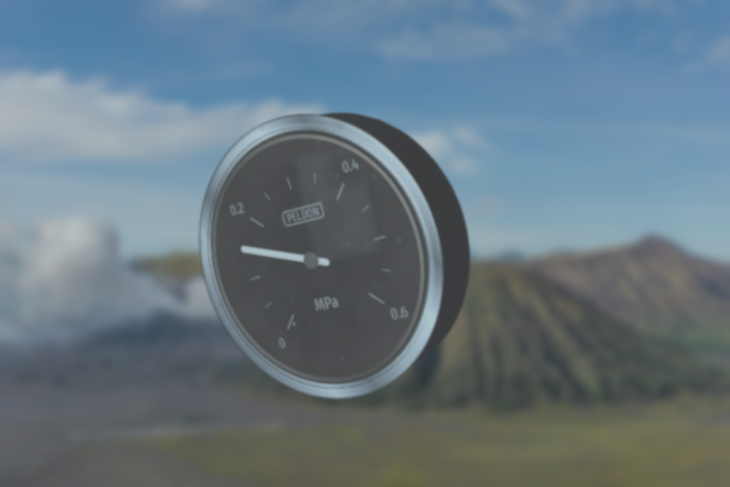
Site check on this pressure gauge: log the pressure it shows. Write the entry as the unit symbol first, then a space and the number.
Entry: MPa 0.15
